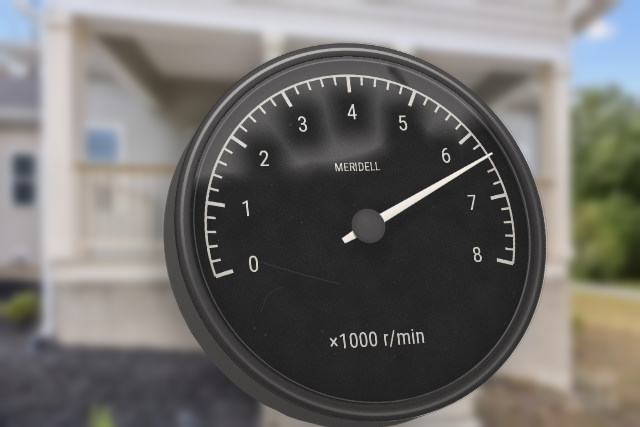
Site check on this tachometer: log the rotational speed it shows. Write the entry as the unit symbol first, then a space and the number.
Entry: rpm 6400
